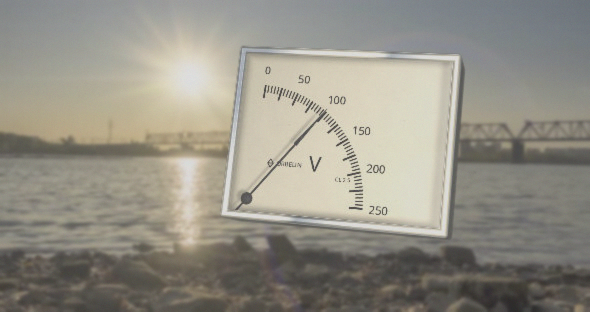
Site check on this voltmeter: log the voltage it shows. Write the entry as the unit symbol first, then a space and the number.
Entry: V 100
